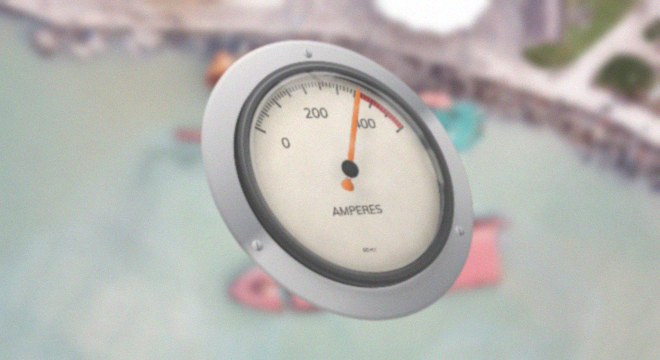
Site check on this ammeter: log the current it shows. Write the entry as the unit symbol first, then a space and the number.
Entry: A 350
